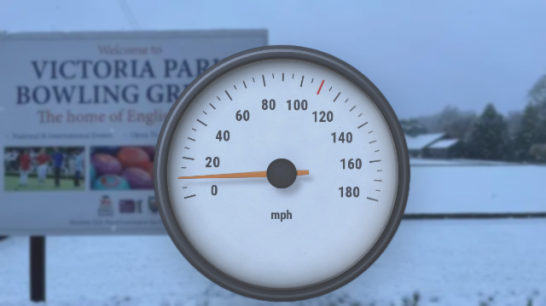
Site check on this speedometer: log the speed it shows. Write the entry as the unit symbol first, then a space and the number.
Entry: mph 10
